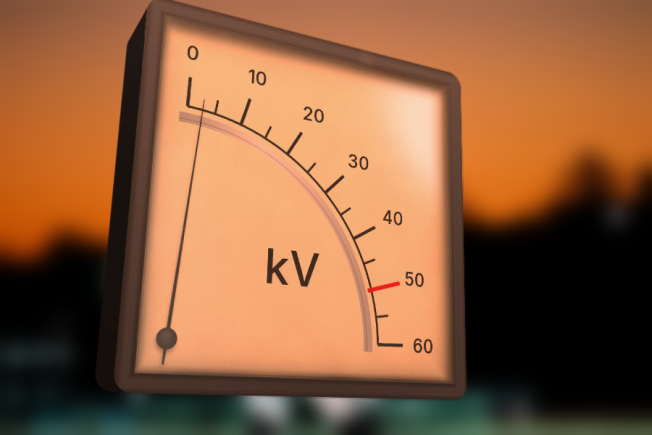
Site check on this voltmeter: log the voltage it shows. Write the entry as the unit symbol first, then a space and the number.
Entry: kV 2.5
